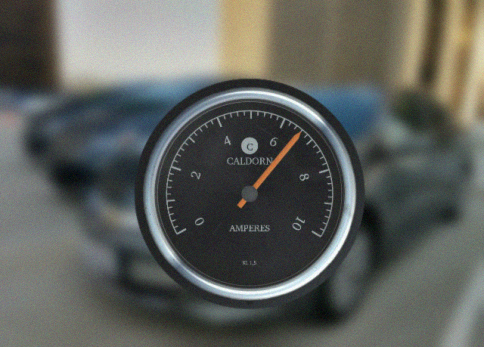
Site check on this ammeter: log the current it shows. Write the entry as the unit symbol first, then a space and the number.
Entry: A 6.6
